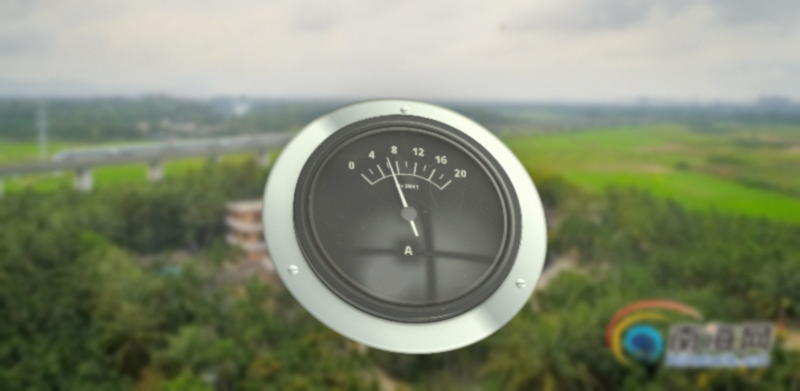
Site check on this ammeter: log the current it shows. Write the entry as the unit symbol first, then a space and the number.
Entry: A 6
